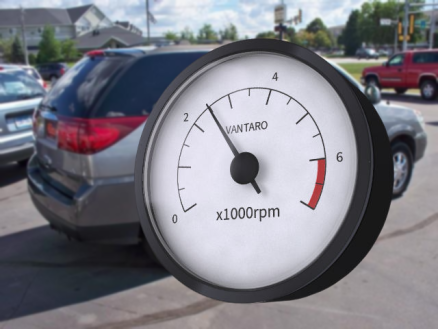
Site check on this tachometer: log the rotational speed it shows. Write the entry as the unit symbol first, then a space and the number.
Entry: rpm 2500
